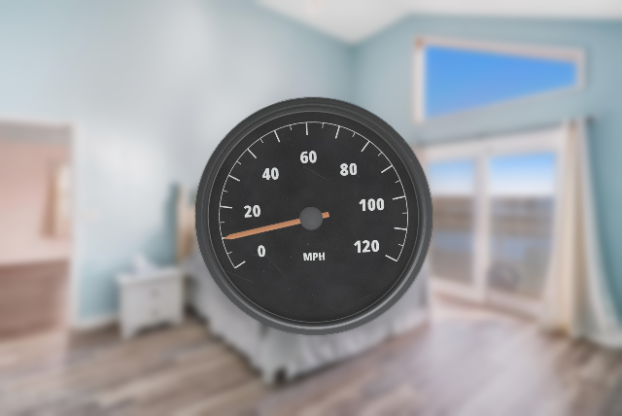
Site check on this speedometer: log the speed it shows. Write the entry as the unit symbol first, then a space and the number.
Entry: mph 10
